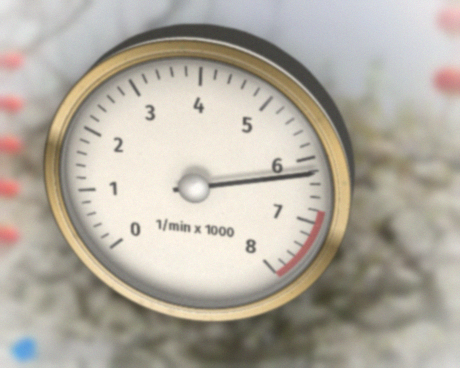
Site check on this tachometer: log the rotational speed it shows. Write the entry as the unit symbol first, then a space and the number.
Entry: rpm 6200
